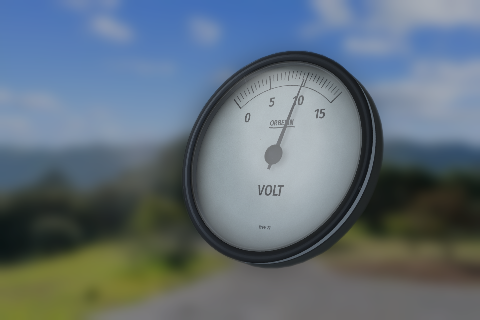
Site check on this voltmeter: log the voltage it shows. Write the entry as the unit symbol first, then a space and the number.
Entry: V 10
